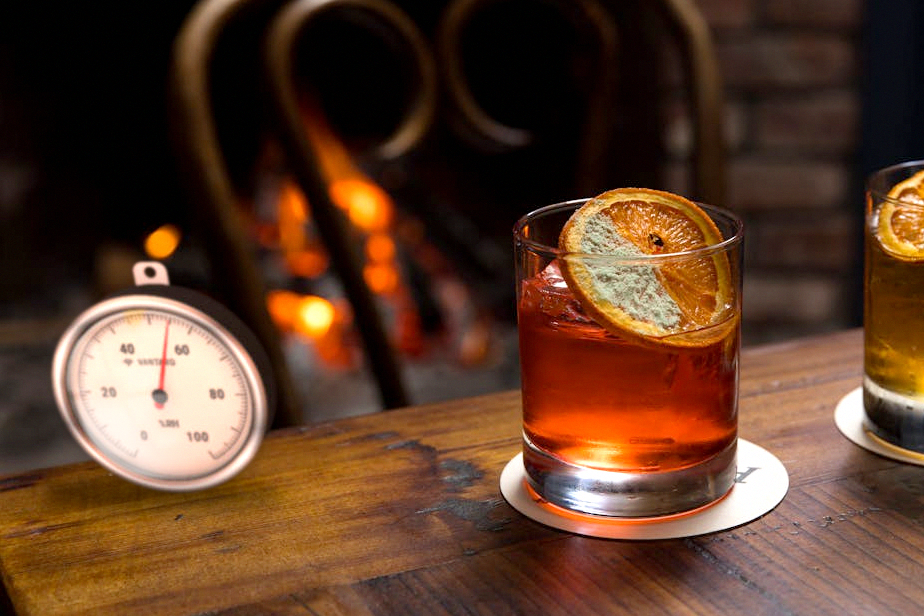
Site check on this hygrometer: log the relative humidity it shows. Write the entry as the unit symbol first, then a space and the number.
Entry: % 55
